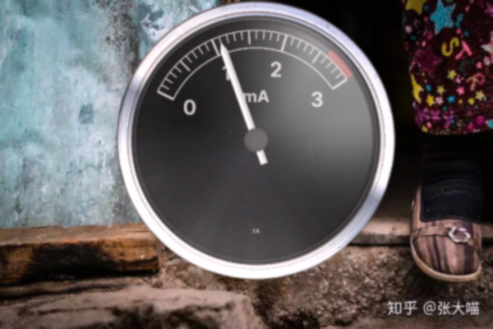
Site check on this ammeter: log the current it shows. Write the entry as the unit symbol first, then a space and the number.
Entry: mA 1.1
